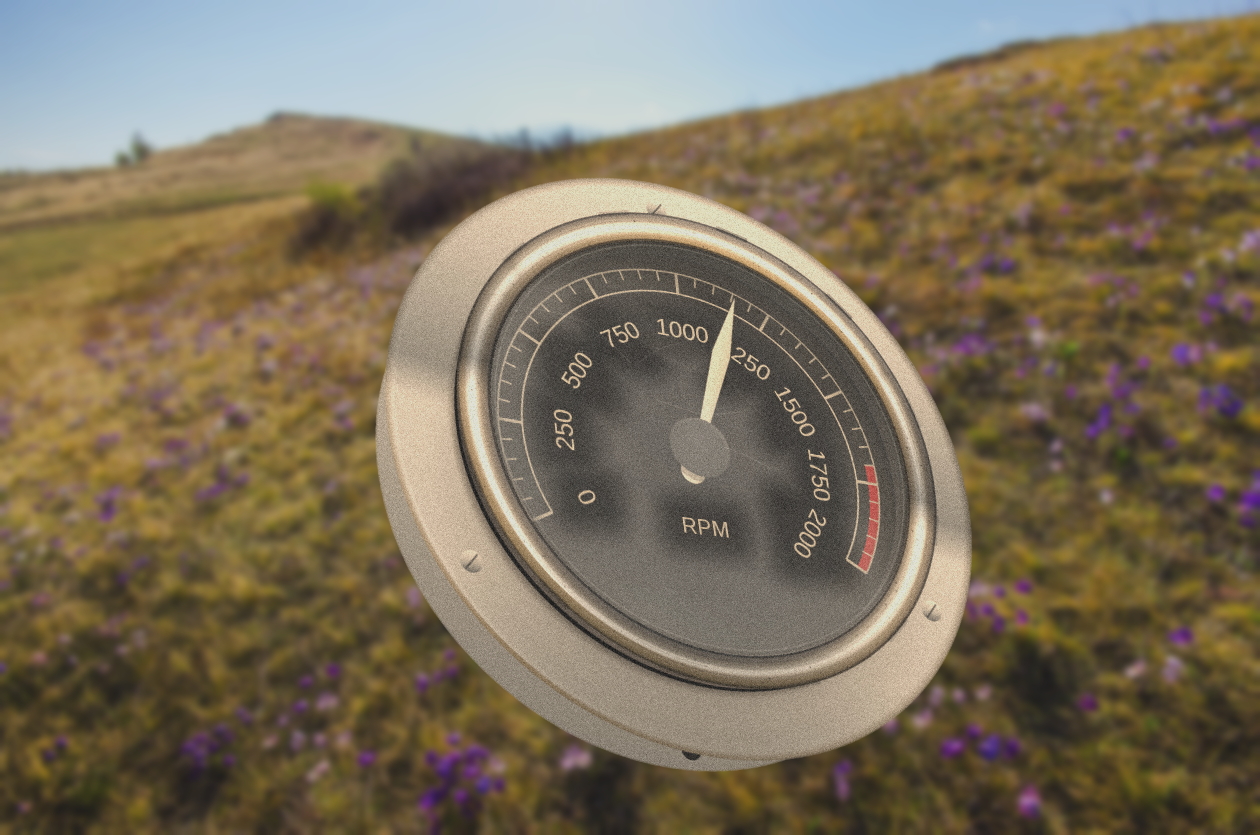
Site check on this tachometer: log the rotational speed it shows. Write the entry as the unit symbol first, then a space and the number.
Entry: rpm 1150
